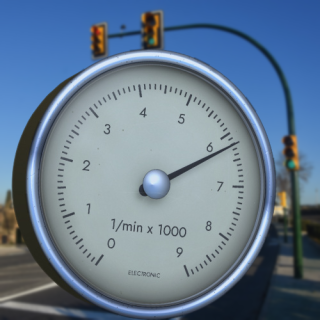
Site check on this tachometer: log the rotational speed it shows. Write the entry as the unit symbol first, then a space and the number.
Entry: rpm 6200
